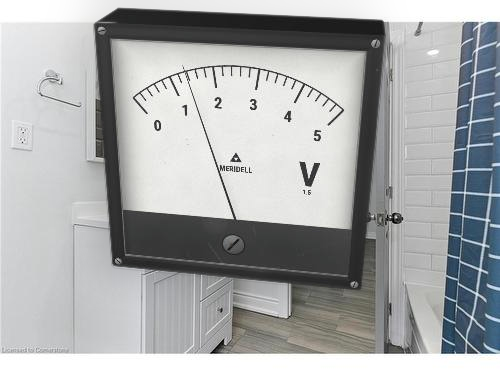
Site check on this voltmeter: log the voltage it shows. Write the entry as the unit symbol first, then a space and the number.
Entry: V 1.4
